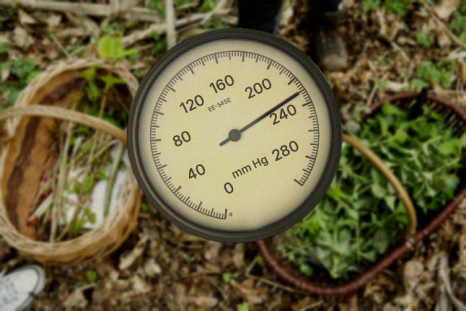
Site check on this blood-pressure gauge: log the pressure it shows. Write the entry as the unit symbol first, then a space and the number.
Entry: mmHg 230
